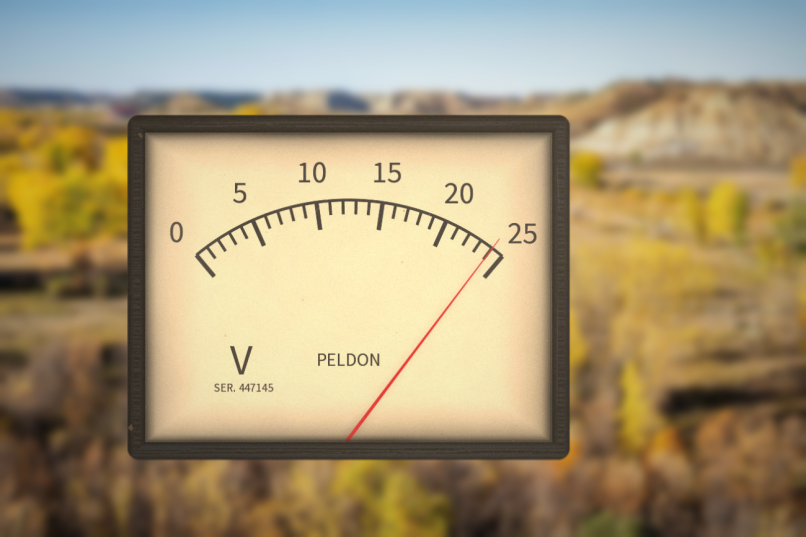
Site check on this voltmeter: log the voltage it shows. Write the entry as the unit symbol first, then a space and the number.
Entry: V 24
